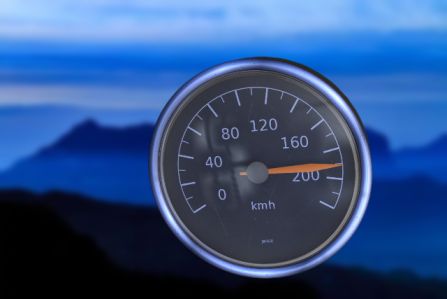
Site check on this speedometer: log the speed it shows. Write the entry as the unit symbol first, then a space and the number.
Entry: km/h 190
